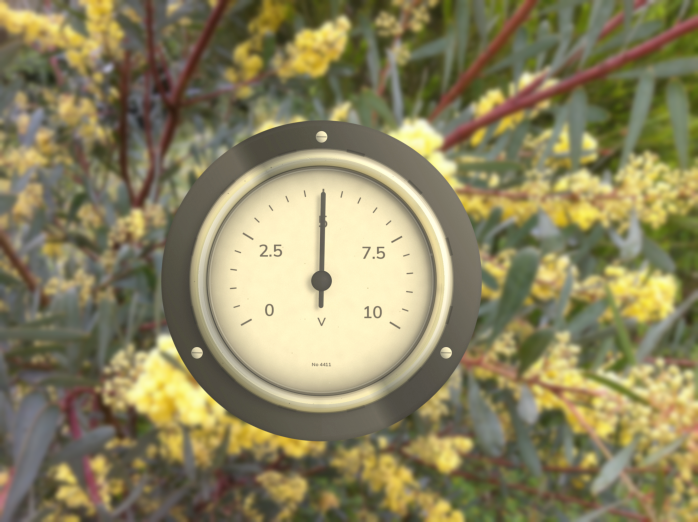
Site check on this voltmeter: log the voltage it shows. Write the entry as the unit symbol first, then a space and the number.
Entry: V 5
